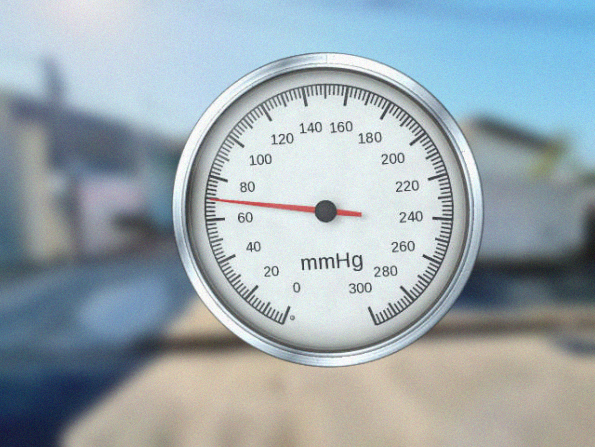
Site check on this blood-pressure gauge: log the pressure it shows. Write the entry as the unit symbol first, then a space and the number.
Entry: mmHg 70
